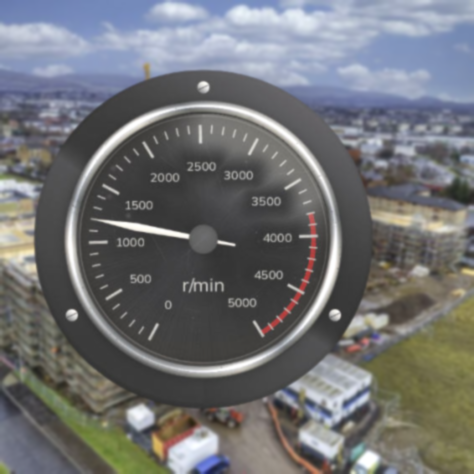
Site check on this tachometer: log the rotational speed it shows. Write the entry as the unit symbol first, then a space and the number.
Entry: rpm 1200
